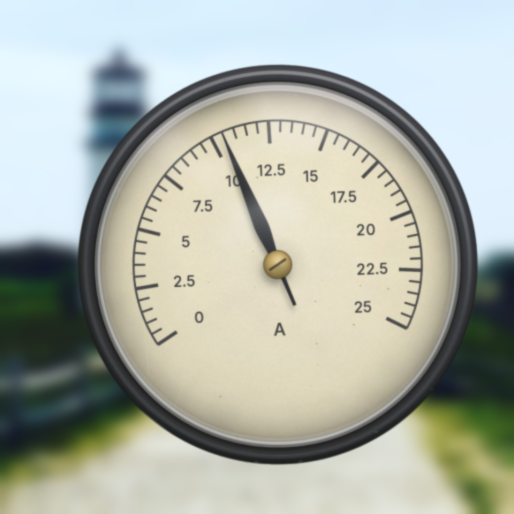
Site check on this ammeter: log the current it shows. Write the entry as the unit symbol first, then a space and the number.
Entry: A 10.5
